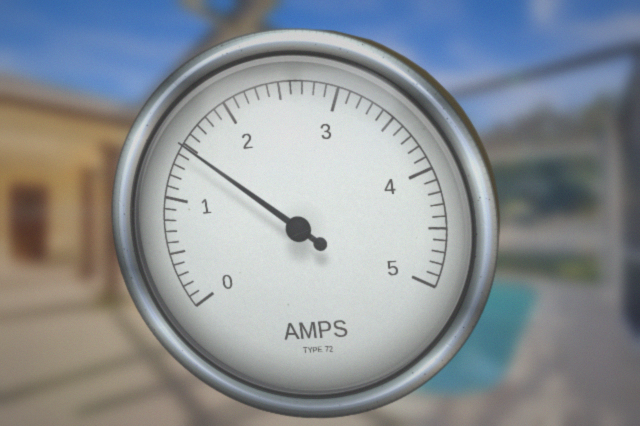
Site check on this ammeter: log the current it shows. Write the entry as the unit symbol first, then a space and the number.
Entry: A 1.5
